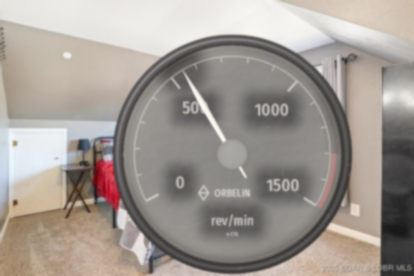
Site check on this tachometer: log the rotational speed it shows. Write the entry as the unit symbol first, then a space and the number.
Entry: rpm 550
